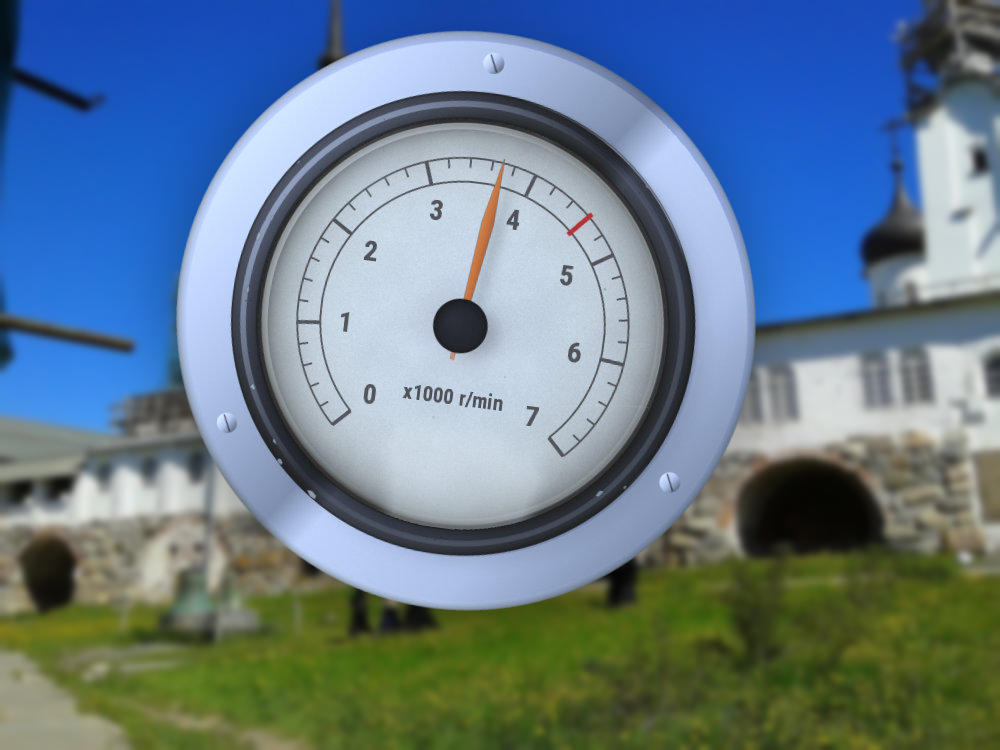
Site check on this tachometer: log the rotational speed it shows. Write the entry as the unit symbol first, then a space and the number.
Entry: rpm 3700
